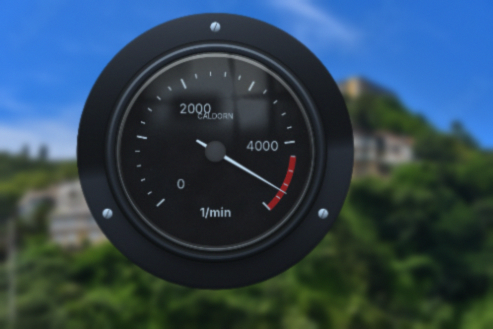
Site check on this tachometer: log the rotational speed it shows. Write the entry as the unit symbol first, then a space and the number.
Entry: rpm 4700
